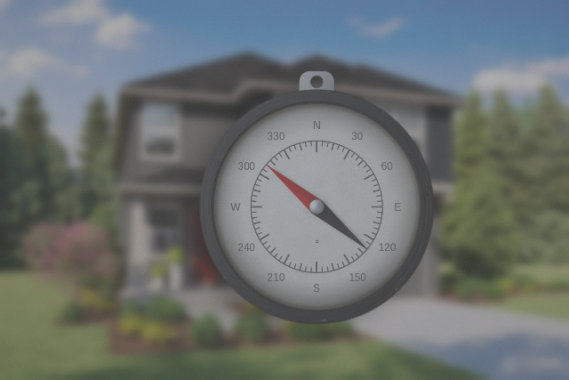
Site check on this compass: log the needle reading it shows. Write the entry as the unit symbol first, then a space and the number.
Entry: ° 310
